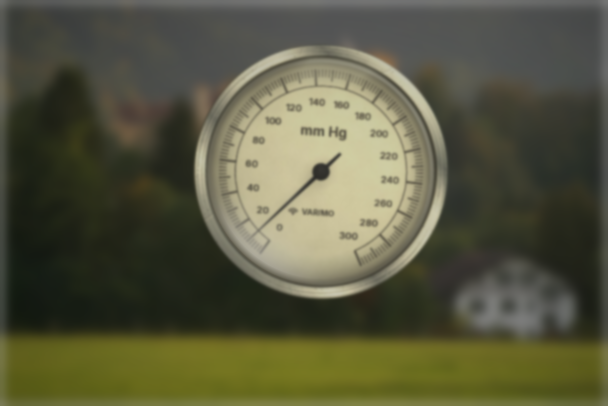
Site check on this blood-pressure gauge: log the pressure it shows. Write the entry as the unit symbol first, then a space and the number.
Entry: mmHg 10
